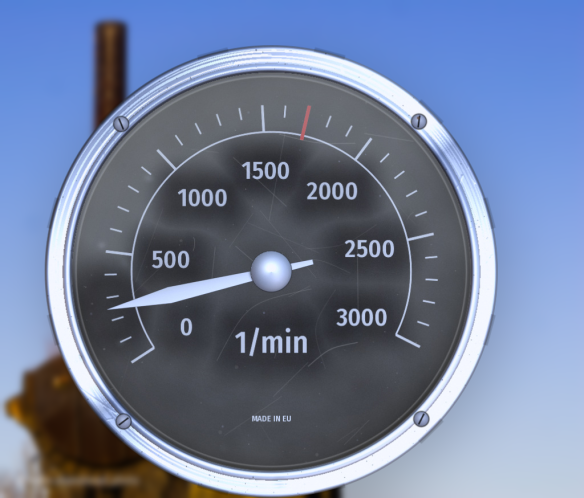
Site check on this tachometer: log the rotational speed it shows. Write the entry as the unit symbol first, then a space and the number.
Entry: rpm 250
